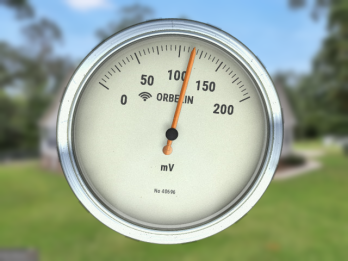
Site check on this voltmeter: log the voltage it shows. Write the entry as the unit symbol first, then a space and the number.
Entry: mV 115
